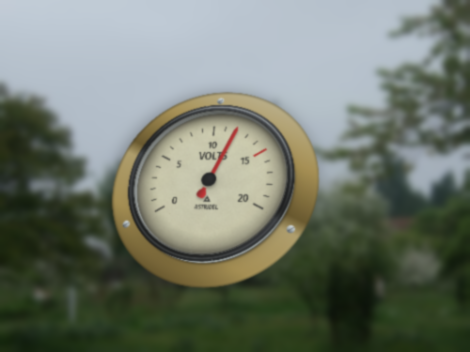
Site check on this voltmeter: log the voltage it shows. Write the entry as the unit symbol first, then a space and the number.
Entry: V 12
